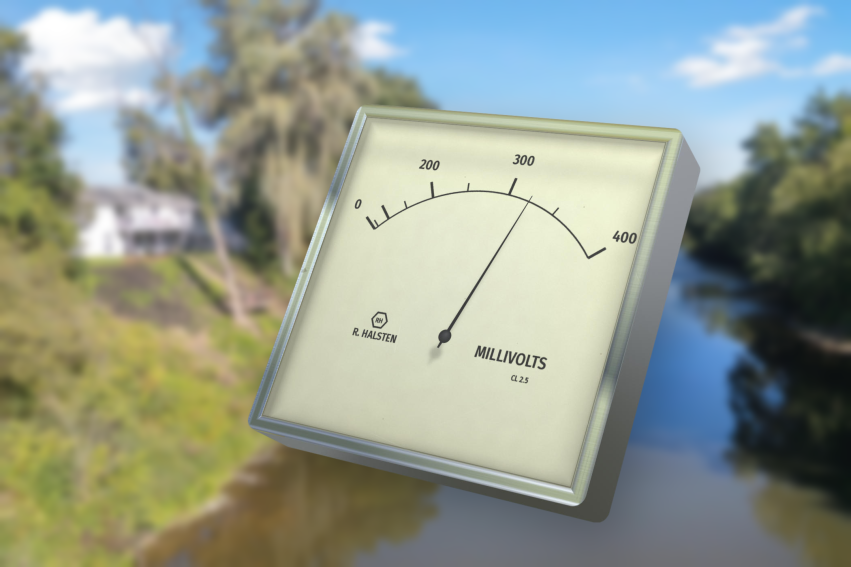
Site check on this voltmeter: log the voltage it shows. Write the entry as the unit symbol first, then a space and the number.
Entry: mV 325
